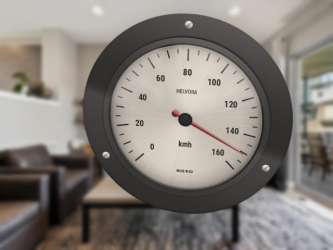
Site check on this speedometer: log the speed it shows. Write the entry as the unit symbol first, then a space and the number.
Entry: km/h 150
